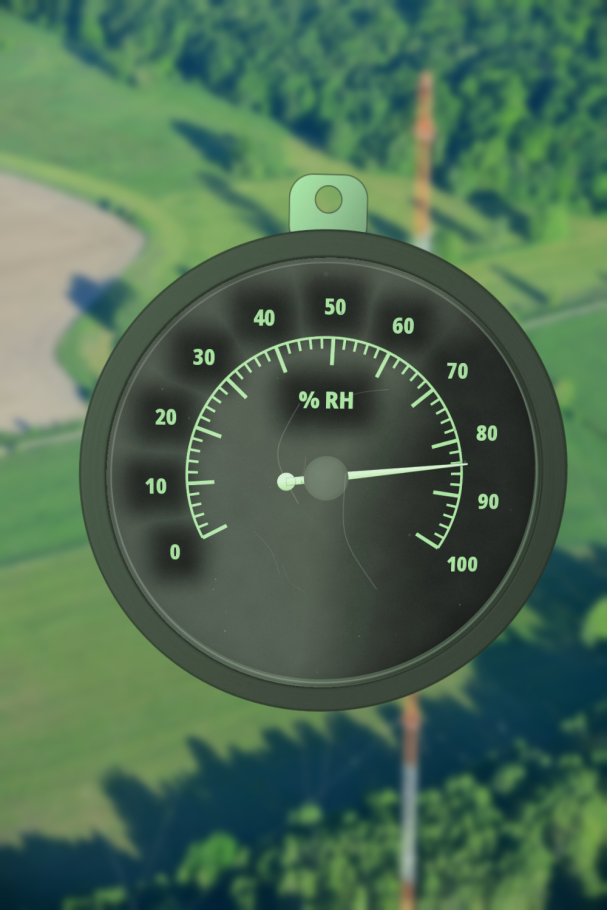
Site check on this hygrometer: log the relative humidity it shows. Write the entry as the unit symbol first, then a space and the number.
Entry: % 84
